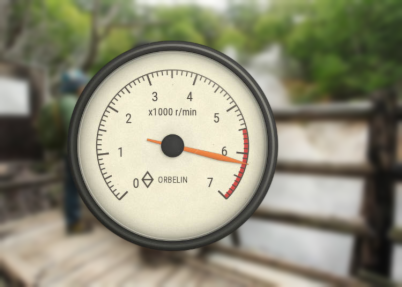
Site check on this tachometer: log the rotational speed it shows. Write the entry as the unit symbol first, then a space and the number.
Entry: rpm 6200
